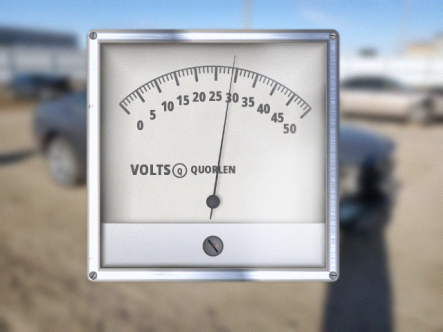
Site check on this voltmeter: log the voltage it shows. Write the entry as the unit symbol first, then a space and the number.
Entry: V 29
